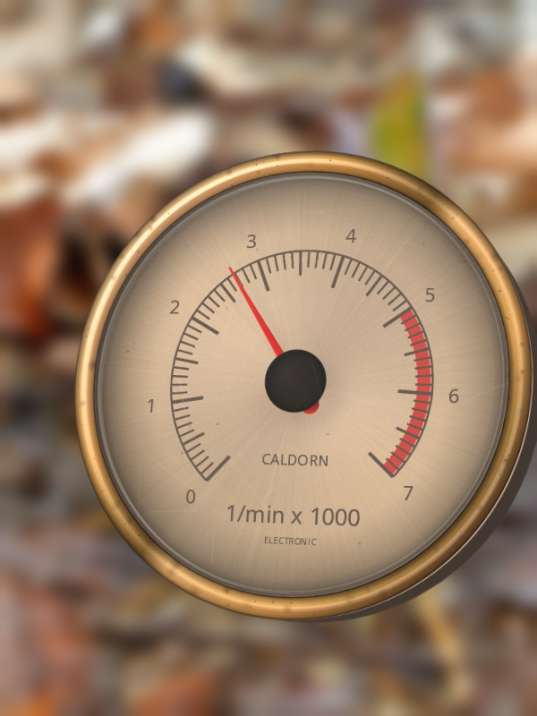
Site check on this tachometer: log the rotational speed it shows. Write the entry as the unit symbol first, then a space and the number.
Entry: rpm 2700
